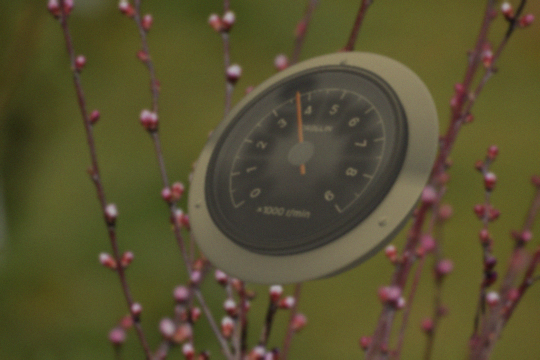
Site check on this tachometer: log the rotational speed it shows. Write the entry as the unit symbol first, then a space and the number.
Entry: rpm 3750
